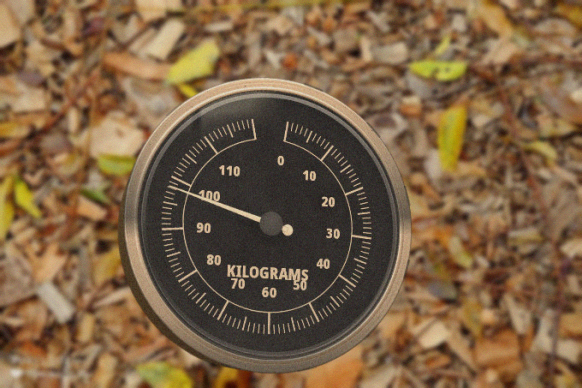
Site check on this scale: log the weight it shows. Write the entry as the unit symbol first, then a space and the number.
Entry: kg 98
